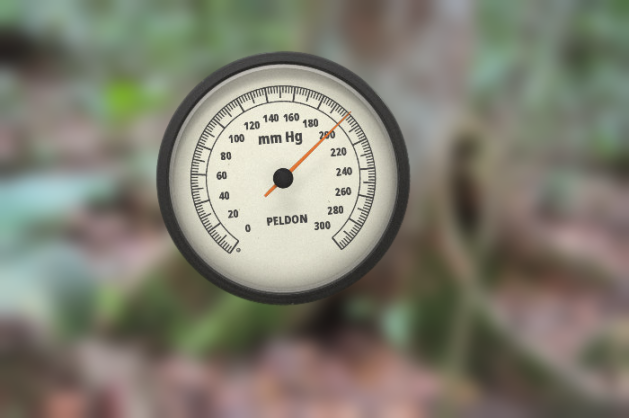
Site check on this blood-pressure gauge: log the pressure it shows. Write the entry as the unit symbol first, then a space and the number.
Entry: mmHg 200
